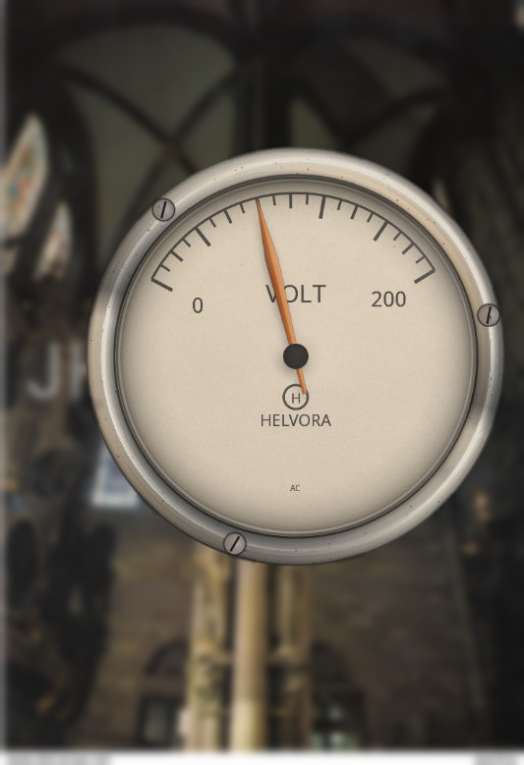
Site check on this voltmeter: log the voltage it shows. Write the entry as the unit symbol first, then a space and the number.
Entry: V 80
